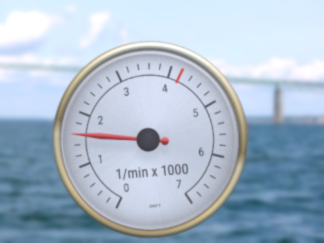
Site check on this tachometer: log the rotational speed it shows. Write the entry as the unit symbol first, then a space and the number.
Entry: rpm 1600
